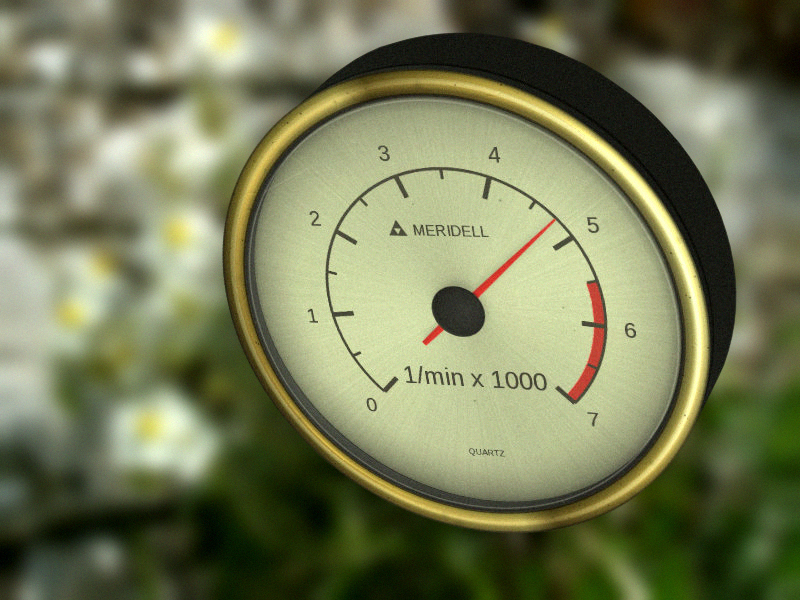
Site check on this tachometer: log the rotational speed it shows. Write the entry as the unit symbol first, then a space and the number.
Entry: rpm 4750
